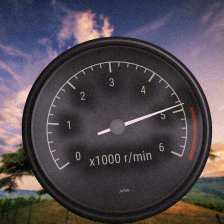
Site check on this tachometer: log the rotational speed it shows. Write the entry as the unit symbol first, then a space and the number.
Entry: rpm 4900
